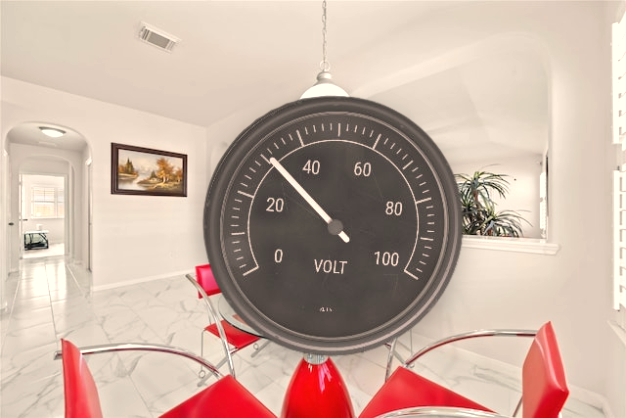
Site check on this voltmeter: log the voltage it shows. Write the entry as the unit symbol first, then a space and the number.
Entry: V 31
